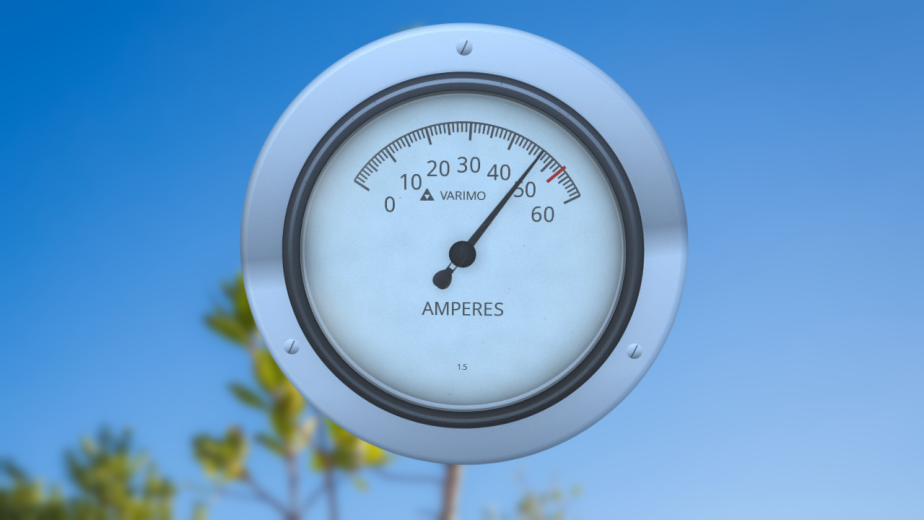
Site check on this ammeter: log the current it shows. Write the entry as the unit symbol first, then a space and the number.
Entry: A 47
